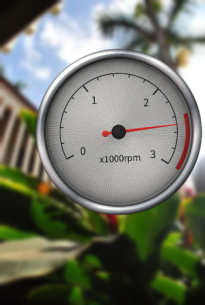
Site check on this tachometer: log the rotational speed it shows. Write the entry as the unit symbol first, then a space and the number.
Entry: rpm 2500
